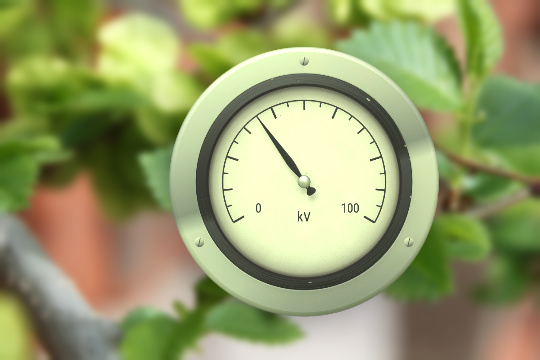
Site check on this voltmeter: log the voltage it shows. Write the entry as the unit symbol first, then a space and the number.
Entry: kV 35
